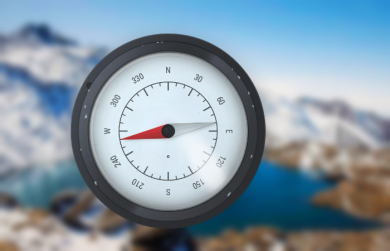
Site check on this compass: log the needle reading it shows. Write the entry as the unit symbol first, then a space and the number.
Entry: ° 260
